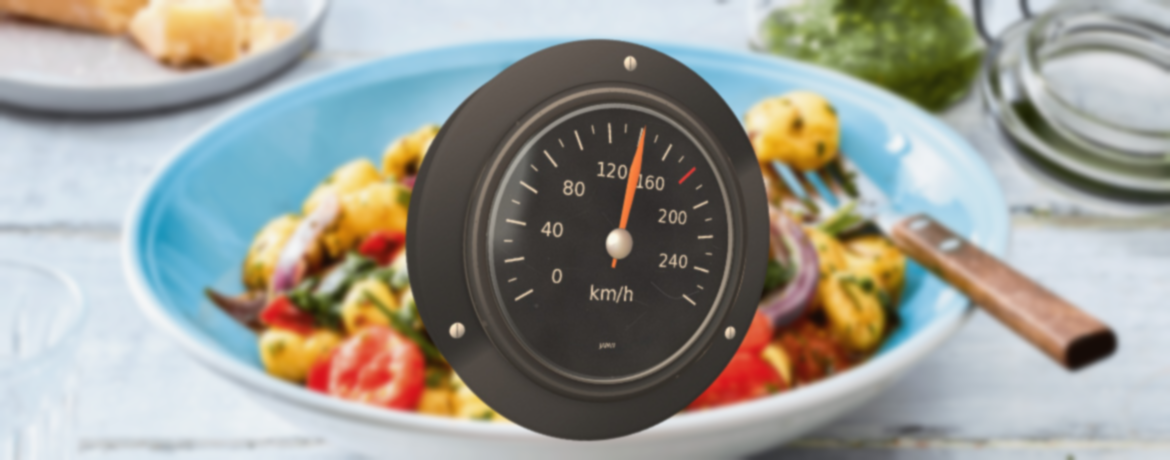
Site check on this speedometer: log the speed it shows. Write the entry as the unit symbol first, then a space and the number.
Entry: km/h 140
